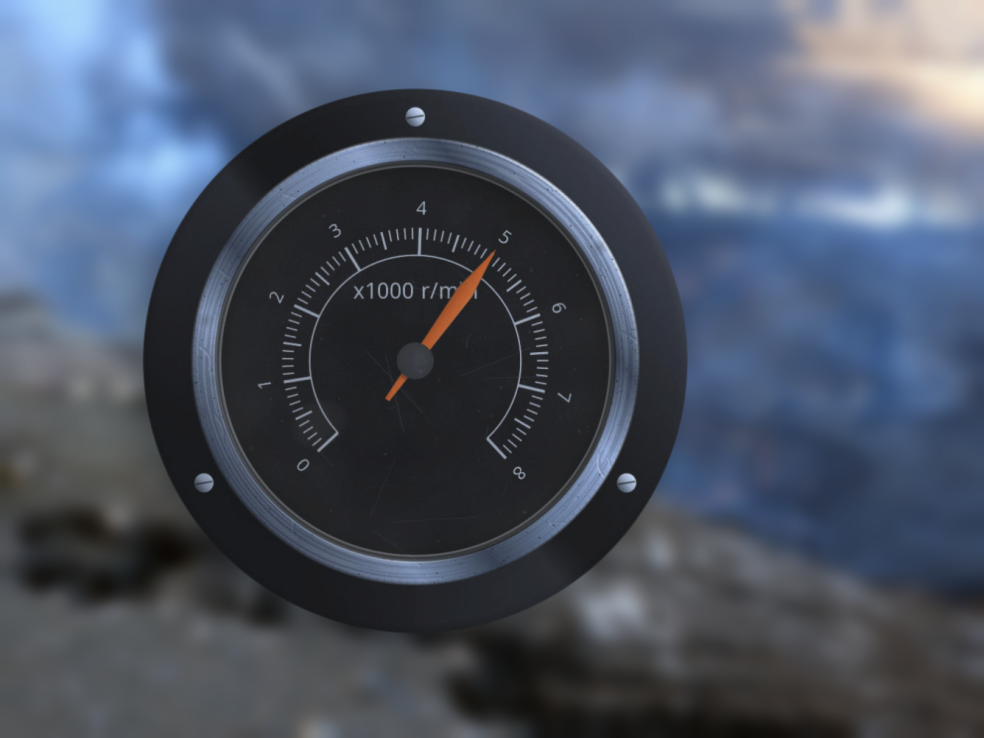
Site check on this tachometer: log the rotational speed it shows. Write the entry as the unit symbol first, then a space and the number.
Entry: rpm 5000
